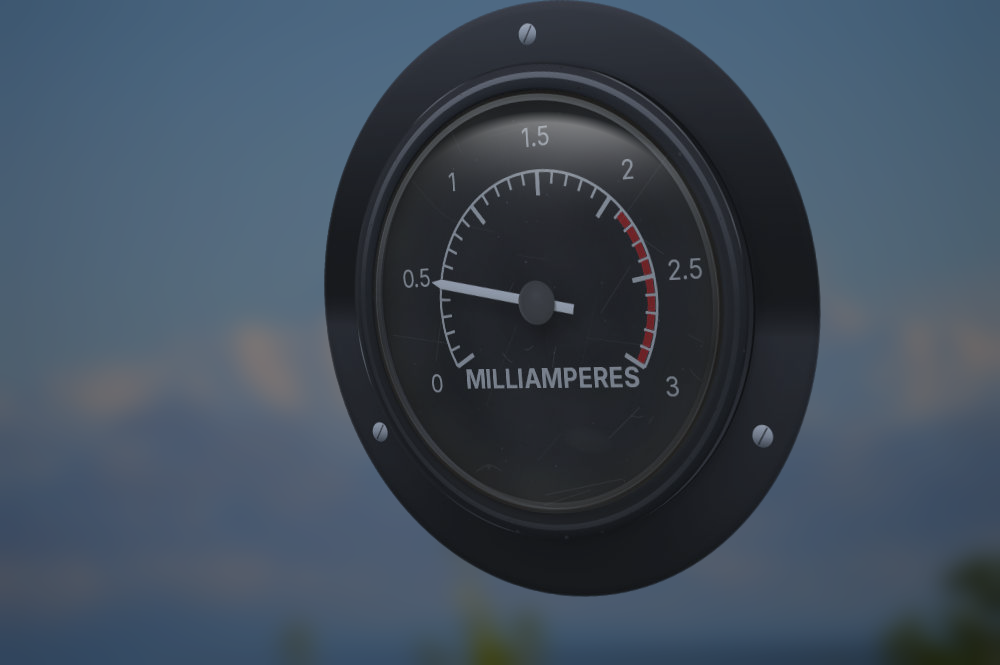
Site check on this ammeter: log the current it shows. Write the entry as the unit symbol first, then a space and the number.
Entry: mA 0.5
